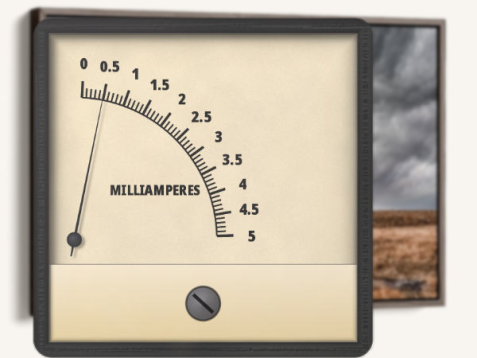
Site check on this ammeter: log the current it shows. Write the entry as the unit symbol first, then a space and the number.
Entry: mA 0.5
